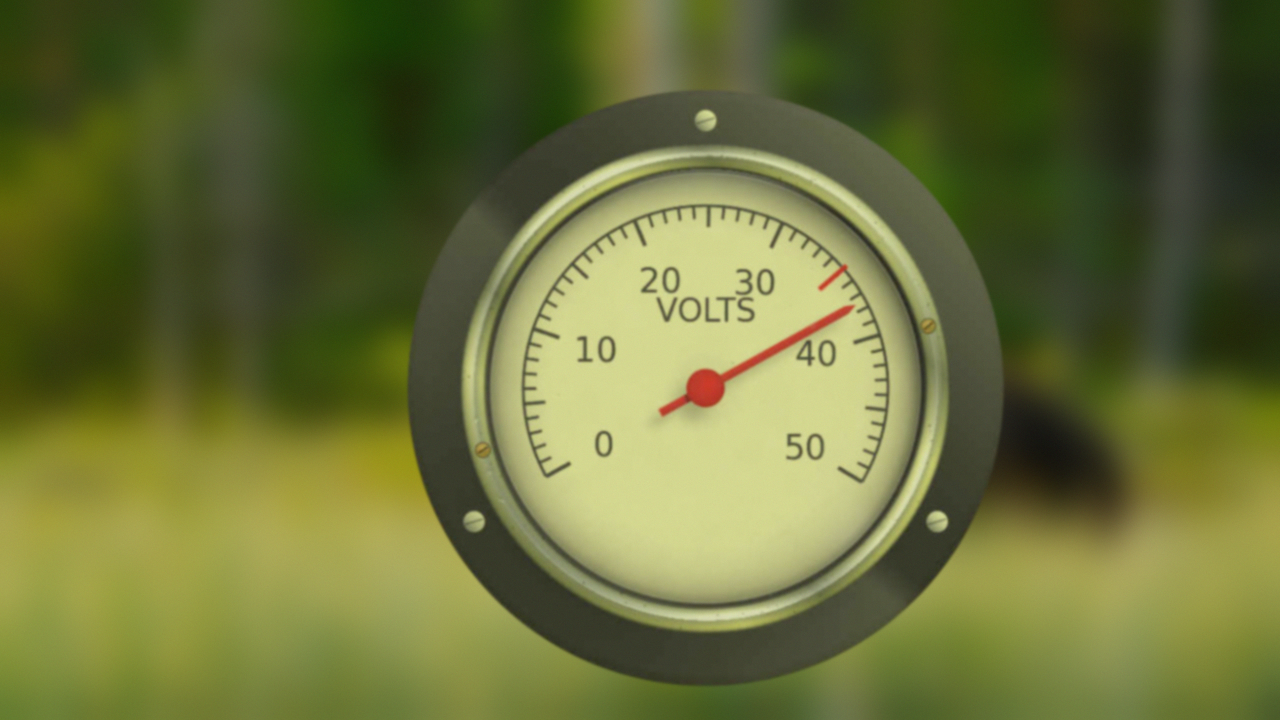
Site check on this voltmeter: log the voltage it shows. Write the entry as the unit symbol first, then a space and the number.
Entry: V 37.5
